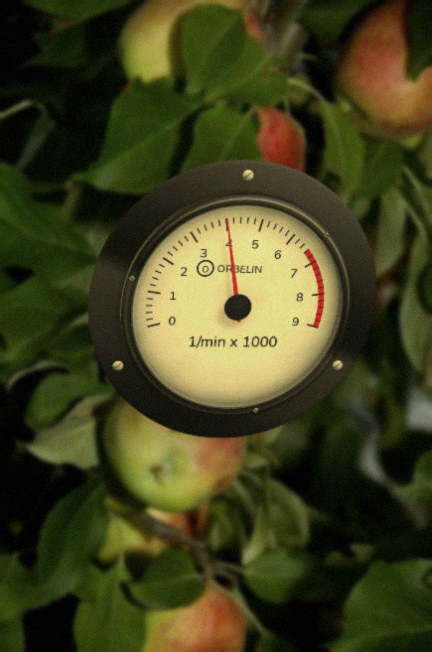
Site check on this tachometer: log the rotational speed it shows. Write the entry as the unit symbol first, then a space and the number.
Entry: rpm 4000
